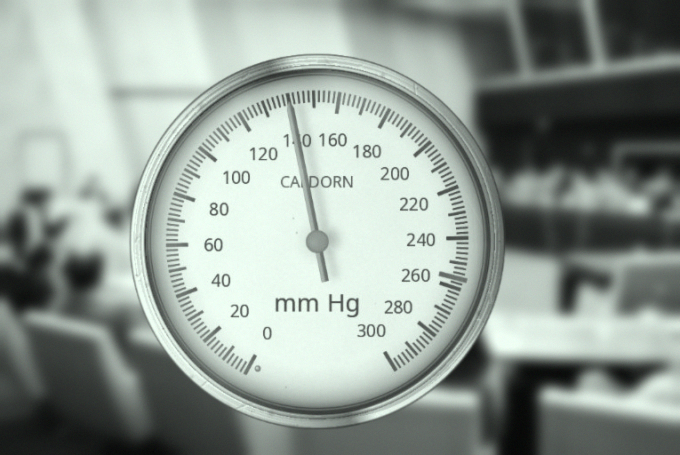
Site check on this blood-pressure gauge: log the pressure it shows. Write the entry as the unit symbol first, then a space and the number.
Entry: mmHg 140
